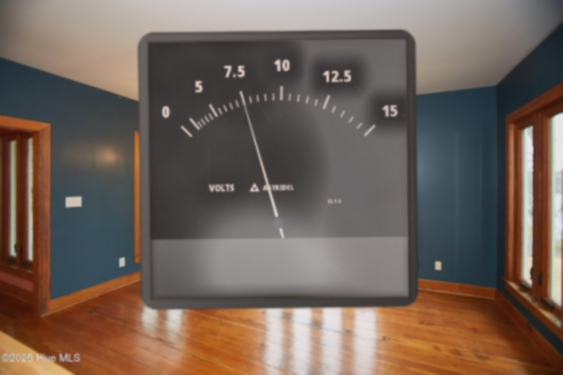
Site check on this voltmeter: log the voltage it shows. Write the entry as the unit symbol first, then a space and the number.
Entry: V 7.5
